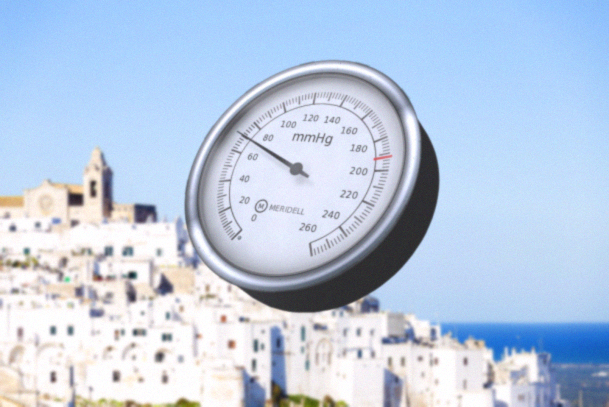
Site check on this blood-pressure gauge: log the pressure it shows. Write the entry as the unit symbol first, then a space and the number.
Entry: mmHg 70
